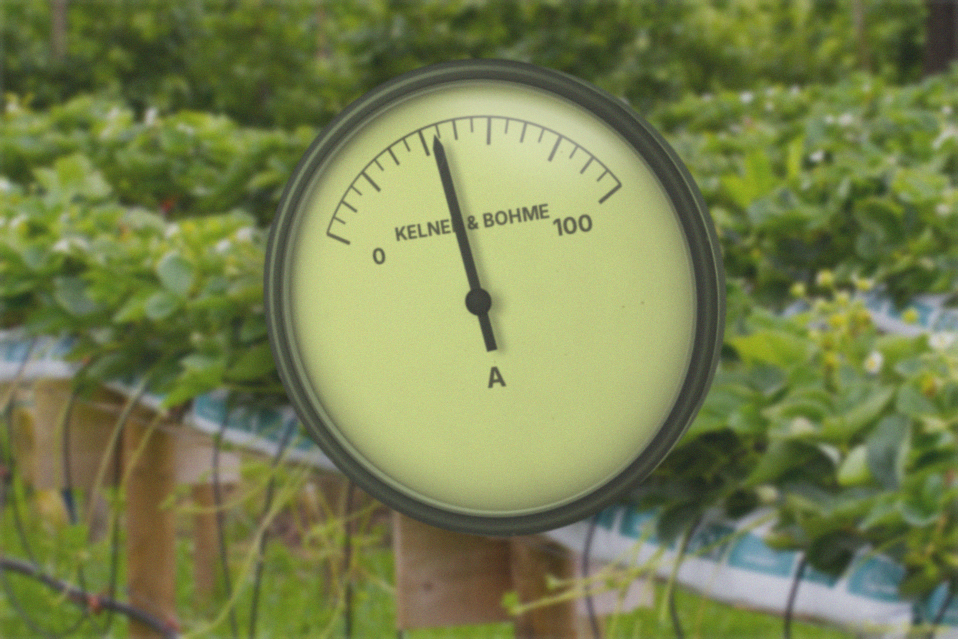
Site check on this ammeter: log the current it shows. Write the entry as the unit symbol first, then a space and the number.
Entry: A 45
